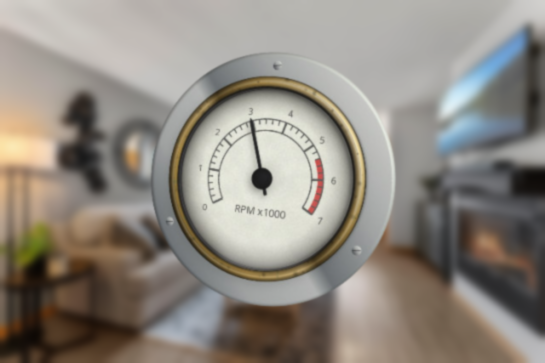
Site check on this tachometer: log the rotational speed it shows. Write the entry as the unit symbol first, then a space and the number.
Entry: rpm 3000
